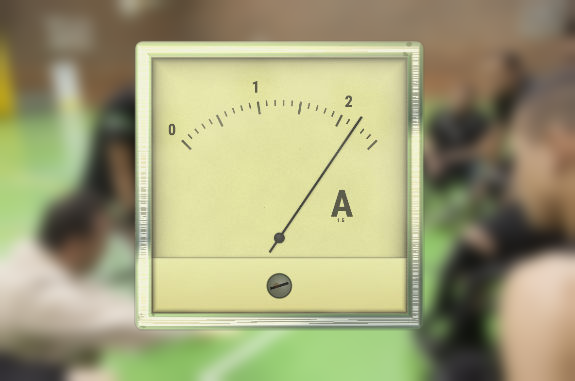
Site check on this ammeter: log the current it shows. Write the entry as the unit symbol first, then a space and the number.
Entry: A 2.2
